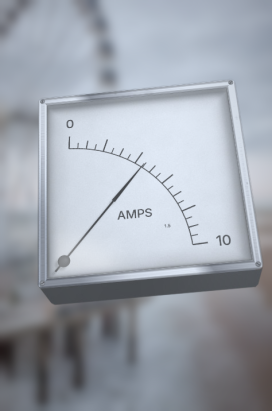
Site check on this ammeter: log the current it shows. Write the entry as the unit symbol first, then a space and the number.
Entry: A 4.5
